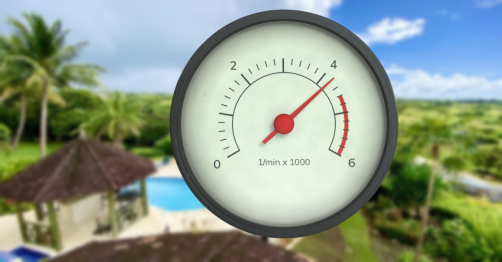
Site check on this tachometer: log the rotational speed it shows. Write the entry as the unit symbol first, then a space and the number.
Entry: rpm 4200
